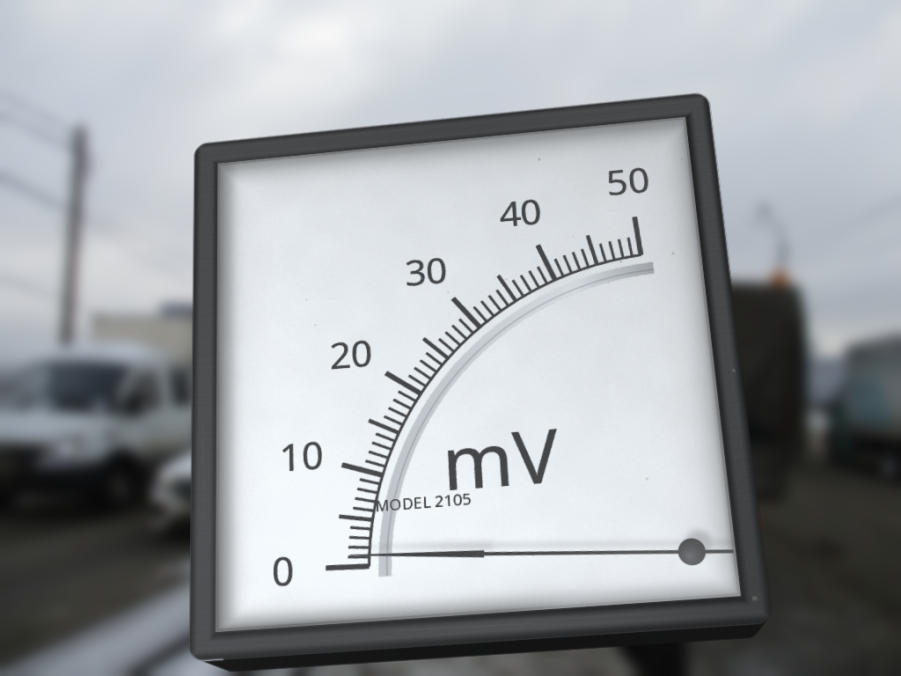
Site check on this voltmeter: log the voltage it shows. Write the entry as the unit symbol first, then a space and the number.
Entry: mV 1
